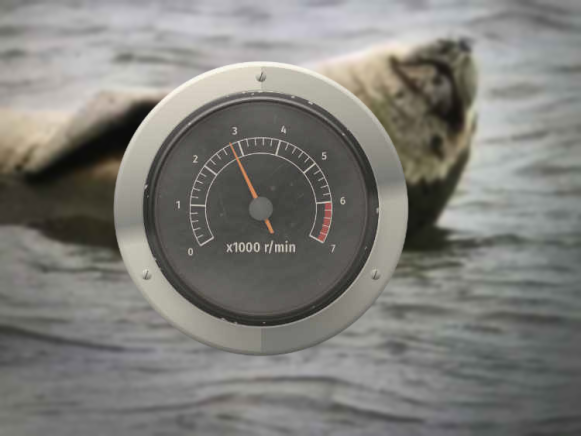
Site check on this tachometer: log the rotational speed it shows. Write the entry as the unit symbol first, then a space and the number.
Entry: rpm 2800
